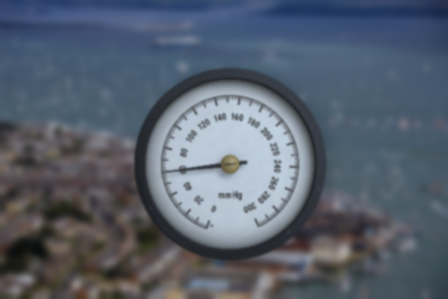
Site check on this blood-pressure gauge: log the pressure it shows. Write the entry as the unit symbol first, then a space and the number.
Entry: mmHg 60
